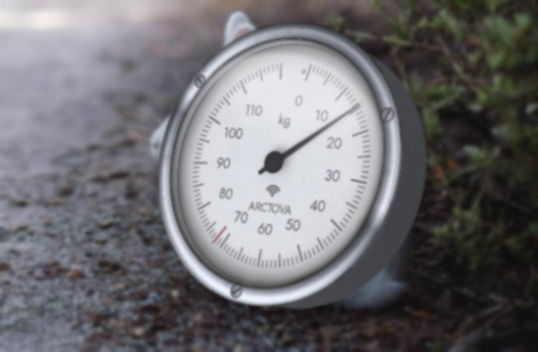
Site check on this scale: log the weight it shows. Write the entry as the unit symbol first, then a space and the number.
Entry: kg 15
